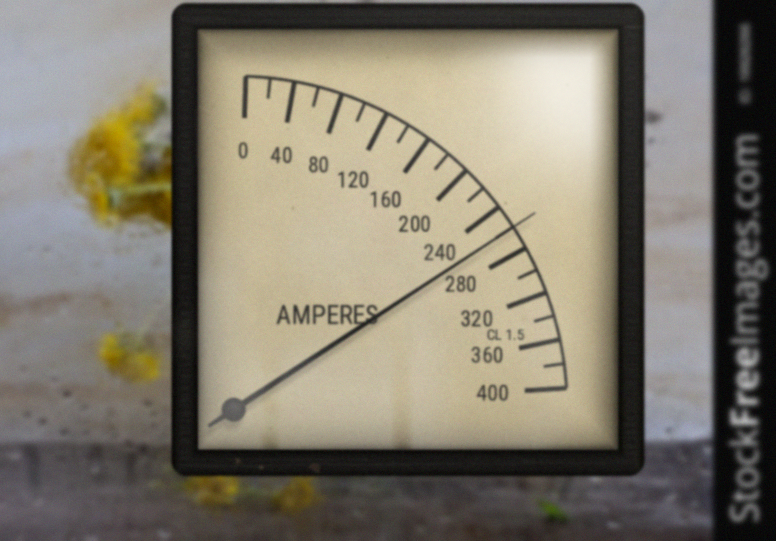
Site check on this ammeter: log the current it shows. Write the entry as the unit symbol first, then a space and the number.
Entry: A 260
